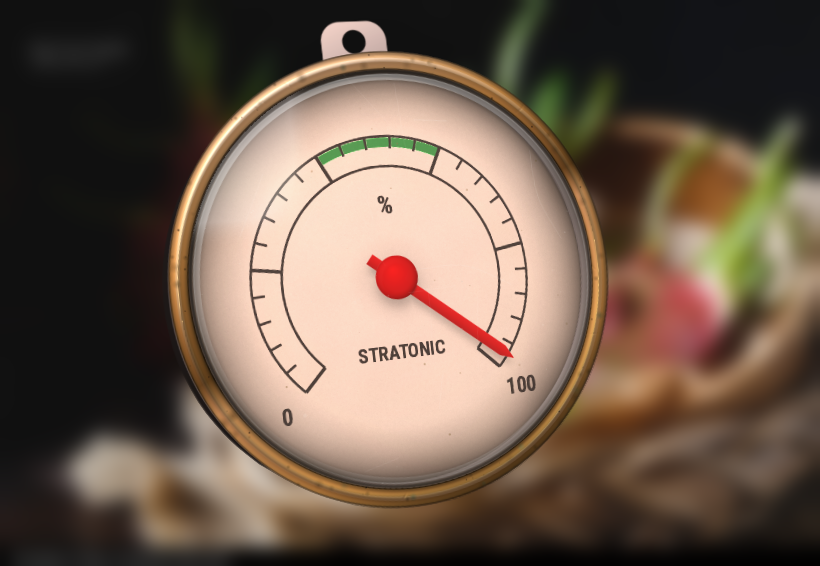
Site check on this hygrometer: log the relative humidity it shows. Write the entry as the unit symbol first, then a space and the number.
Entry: % 98
